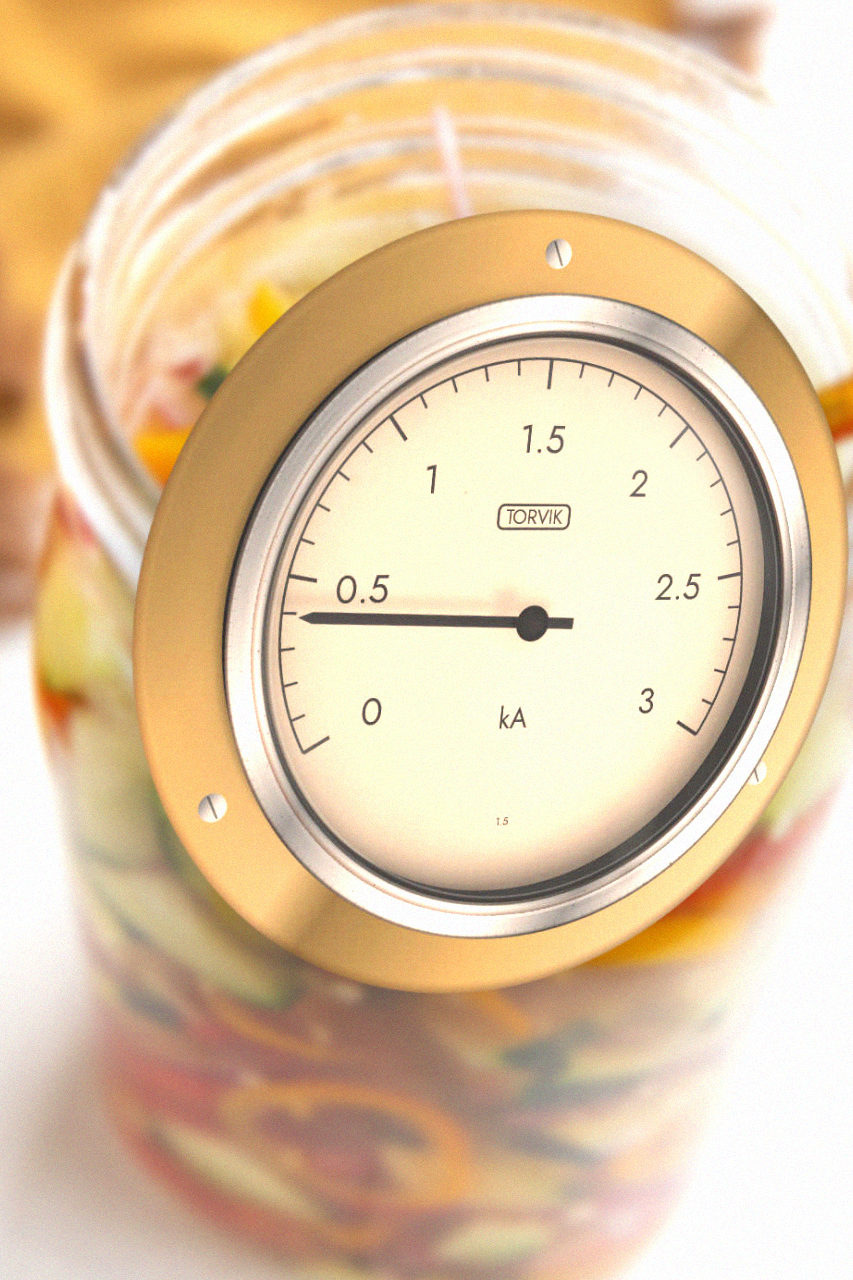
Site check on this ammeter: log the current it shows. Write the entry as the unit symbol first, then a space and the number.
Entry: kA 0.4
